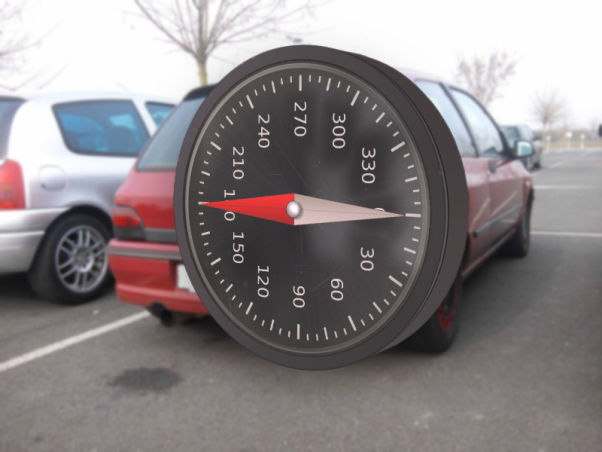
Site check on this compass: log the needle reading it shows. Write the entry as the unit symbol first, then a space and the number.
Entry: ° 180
